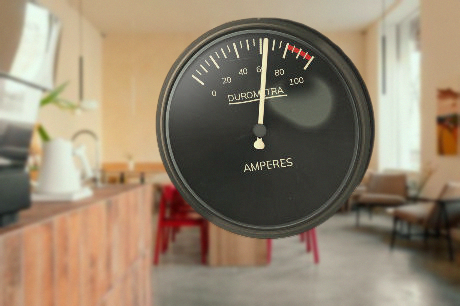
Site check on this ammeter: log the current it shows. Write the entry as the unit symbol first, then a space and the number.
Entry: A 65
